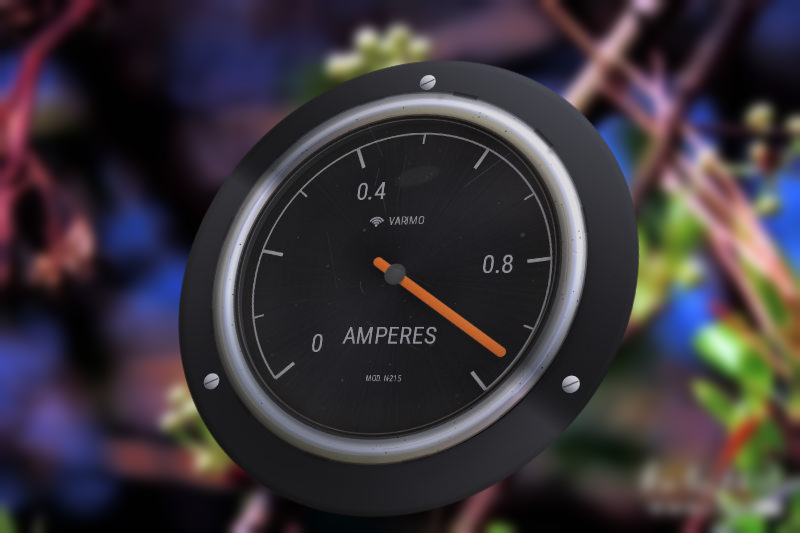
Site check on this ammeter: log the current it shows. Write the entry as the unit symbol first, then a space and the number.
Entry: A 0.95
